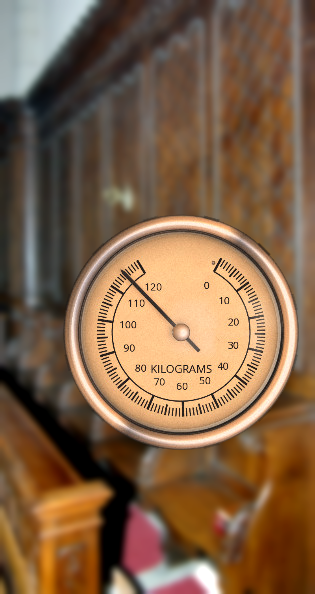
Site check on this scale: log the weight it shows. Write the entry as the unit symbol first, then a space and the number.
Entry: kg 115
